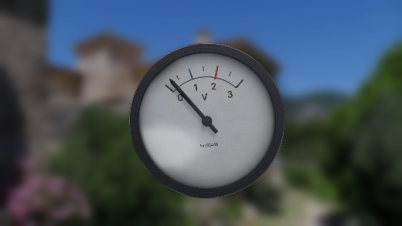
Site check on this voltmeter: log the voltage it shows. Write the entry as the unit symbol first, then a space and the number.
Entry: V 0.25
